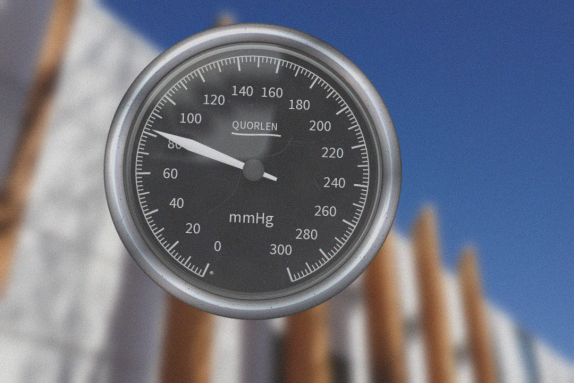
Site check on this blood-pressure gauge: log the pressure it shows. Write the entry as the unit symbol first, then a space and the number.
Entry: mmHg 82
